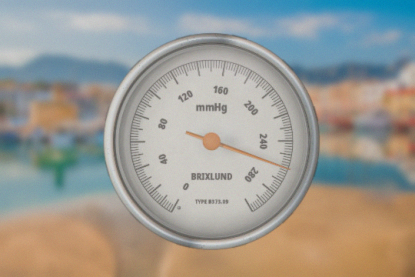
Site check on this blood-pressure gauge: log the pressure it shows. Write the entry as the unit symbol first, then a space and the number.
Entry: mmHg 260
